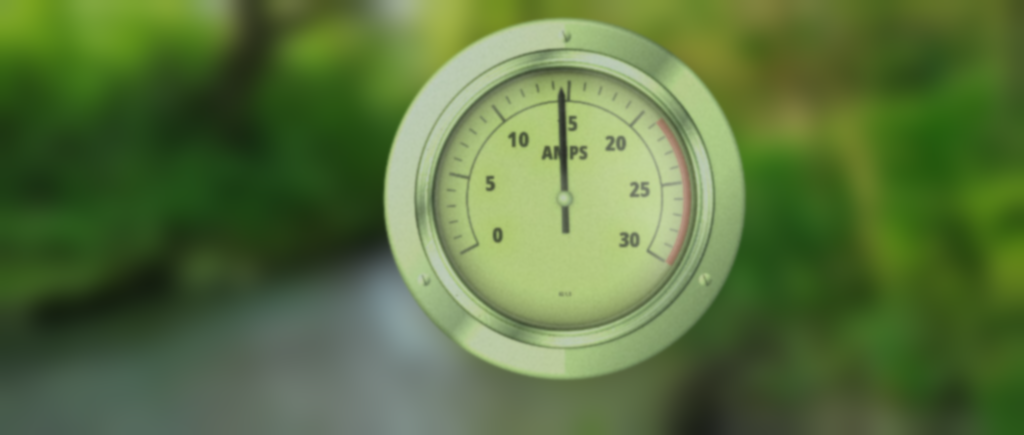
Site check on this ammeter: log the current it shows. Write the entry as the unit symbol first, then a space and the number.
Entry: A 14.5
